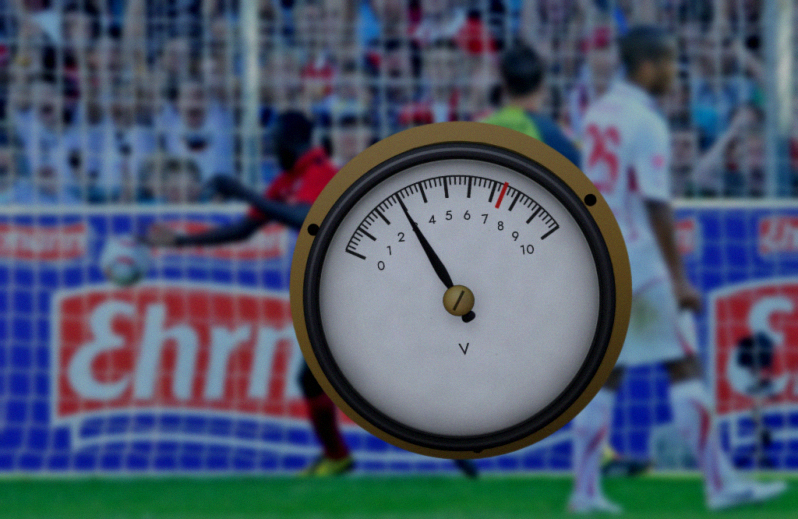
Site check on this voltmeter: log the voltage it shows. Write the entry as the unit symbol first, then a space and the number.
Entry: V 3
